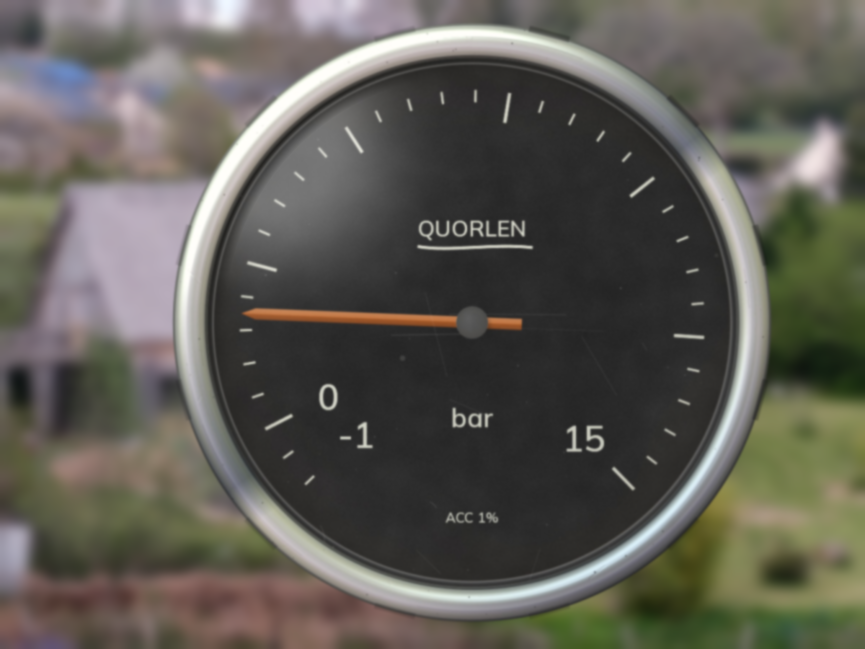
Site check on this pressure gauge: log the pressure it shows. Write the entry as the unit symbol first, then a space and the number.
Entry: bar 1.75
